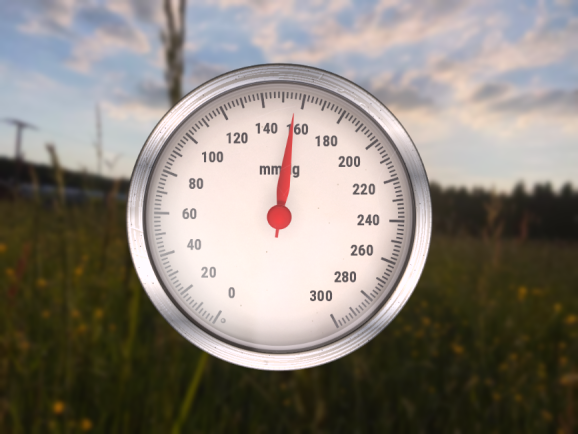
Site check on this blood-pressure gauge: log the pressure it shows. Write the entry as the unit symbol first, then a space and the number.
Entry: mmHg 156
